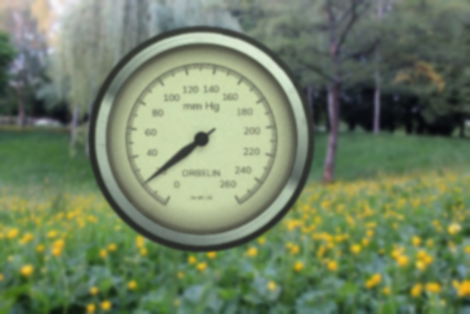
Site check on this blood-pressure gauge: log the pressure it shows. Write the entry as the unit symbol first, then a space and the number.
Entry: mmHg 20
